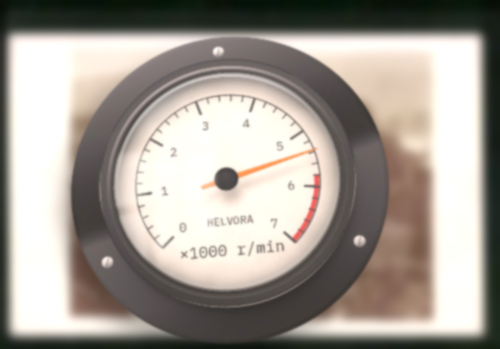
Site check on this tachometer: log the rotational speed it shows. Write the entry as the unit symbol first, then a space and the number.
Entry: rpm 5400
